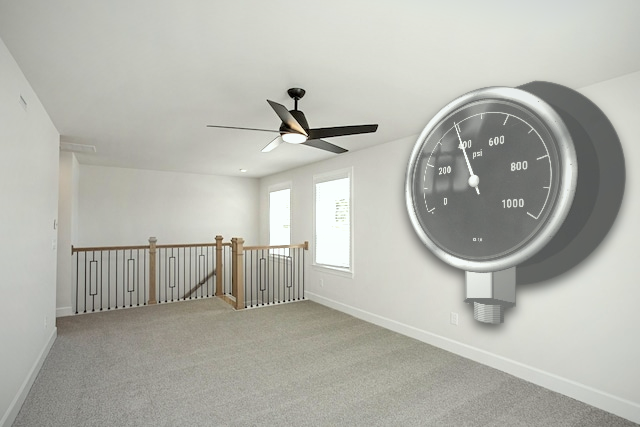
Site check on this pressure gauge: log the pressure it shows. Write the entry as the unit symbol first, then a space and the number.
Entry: psi 400
